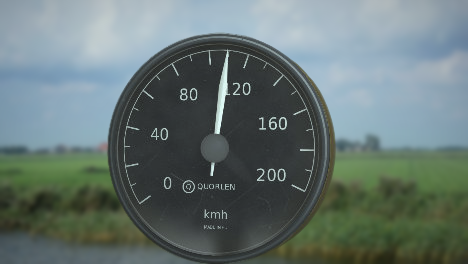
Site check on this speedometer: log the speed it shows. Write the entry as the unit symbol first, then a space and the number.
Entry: km/h 110
